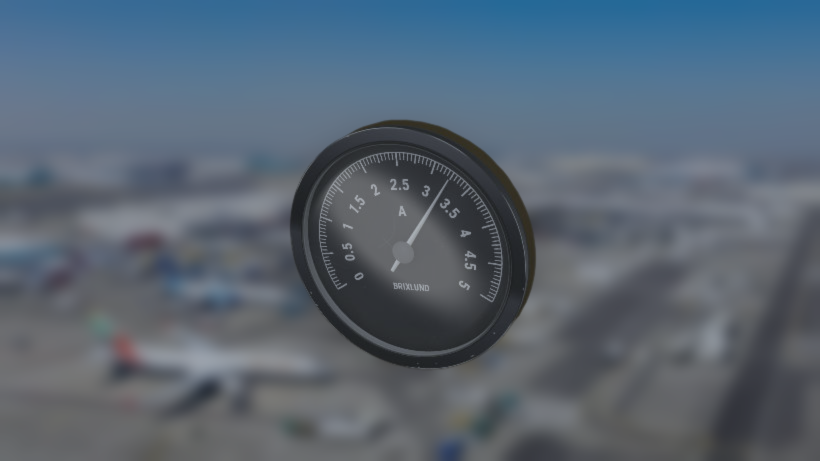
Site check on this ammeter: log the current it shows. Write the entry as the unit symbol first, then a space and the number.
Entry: A 3.25
